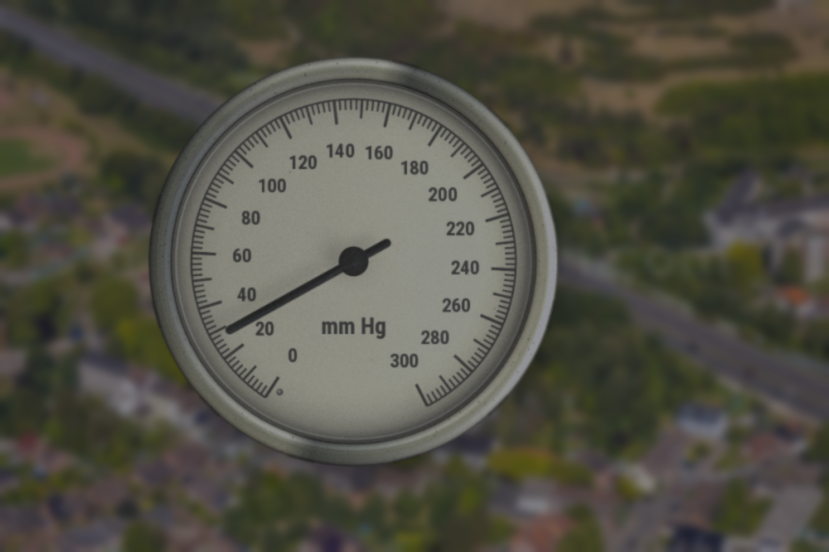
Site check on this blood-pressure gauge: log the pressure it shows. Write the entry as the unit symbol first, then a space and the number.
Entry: mmHg 28
